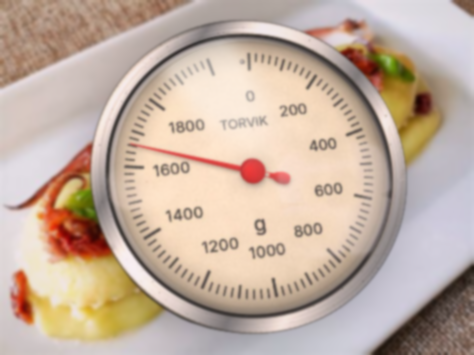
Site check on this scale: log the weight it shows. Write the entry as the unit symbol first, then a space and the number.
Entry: g 1660
